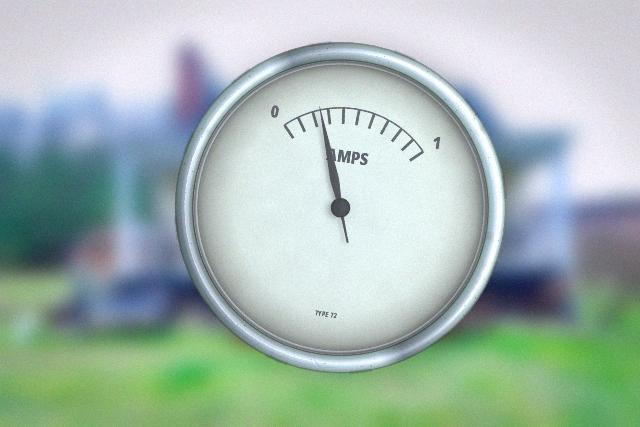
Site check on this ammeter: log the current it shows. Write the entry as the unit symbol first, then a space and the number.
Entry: A 0.25
